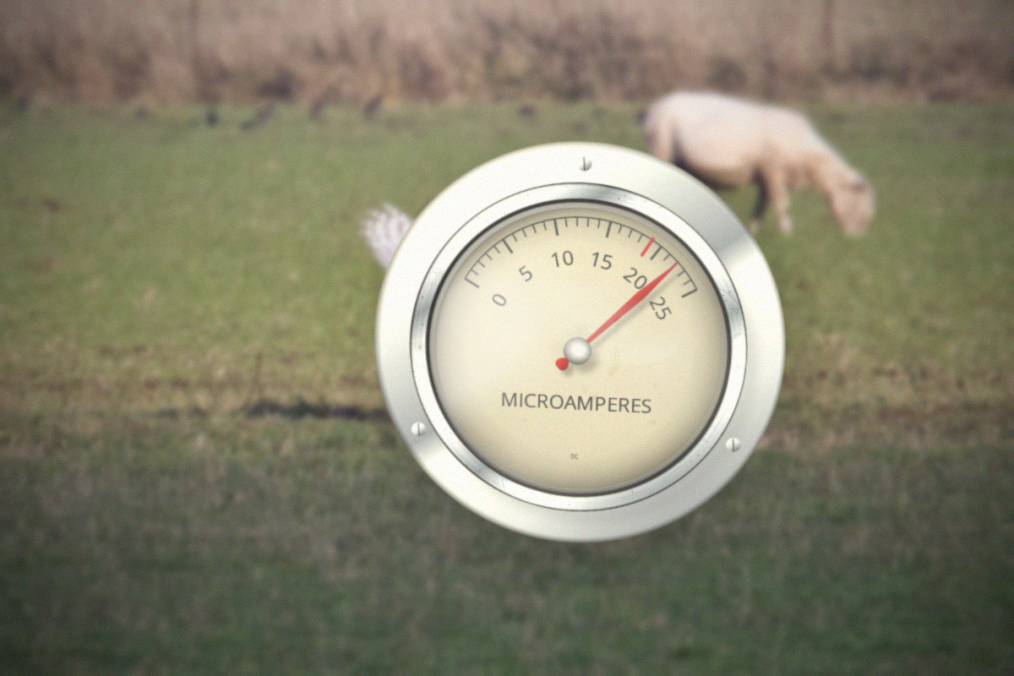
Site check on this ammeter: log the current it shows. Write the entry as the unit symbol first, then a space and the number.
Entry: µA 22
